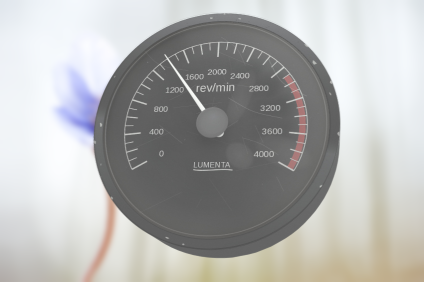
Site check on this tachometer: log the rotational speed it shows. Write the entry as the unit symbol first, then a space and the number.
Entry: rpm 1400
